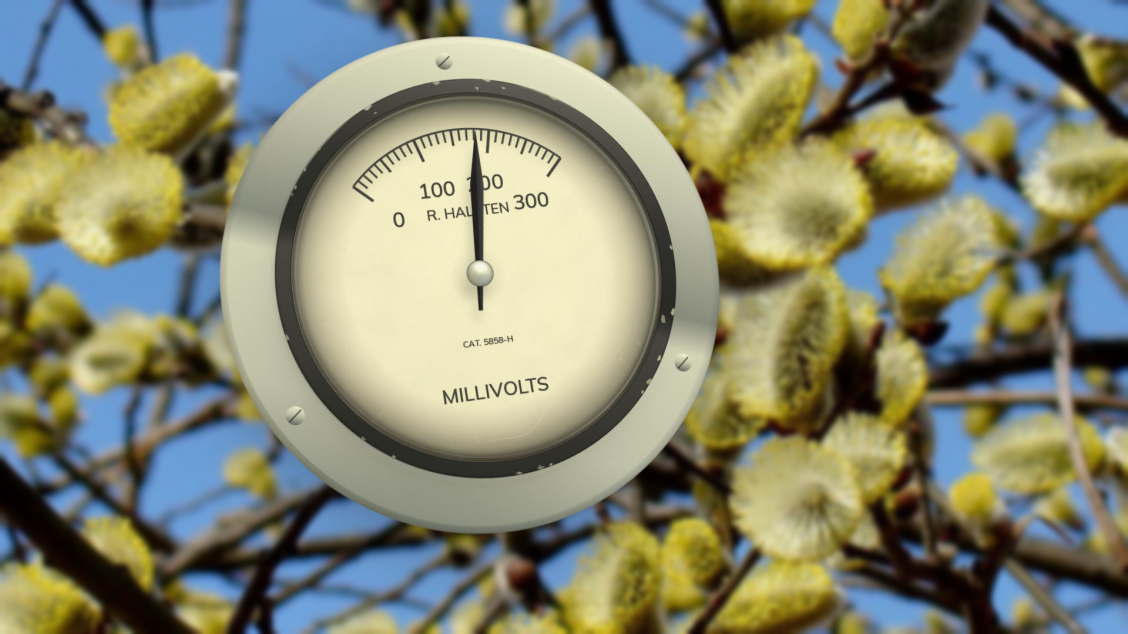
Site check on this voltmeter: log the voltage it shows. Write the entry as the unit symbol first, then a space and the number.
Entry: mV 180
